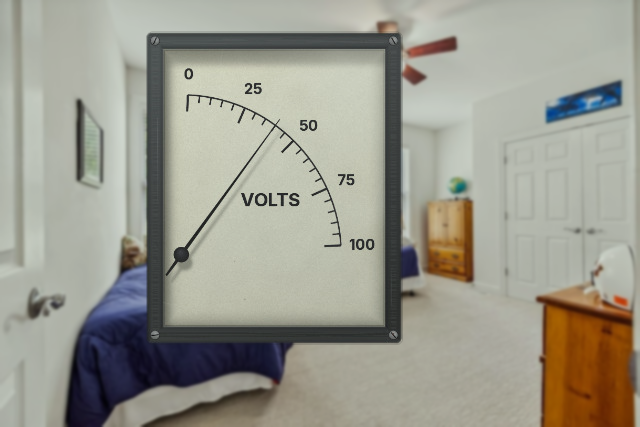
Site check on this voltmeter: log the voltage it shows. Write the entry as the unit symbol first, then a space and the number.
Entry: V 40
